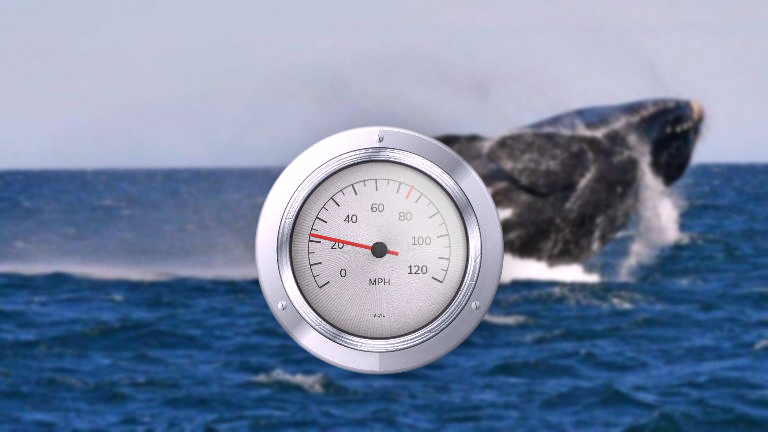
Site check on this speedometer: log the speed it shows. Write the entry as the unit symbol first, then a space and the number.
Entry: mph 22.5
